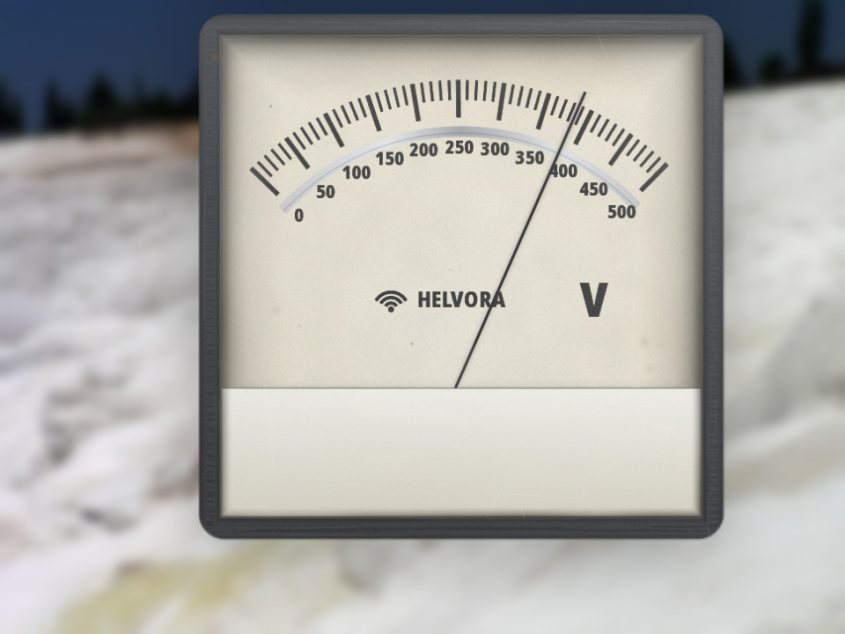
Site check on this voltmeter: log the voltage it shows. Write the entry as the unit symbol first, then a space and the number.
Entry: V 385
